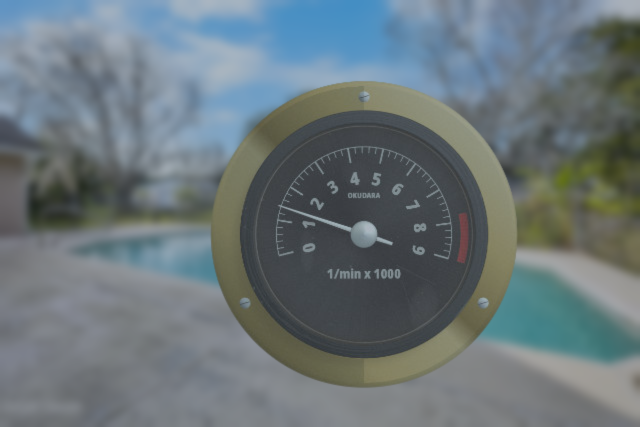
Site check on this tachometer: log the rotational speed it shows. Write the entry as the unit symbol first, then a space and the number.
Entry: rpm 1400
